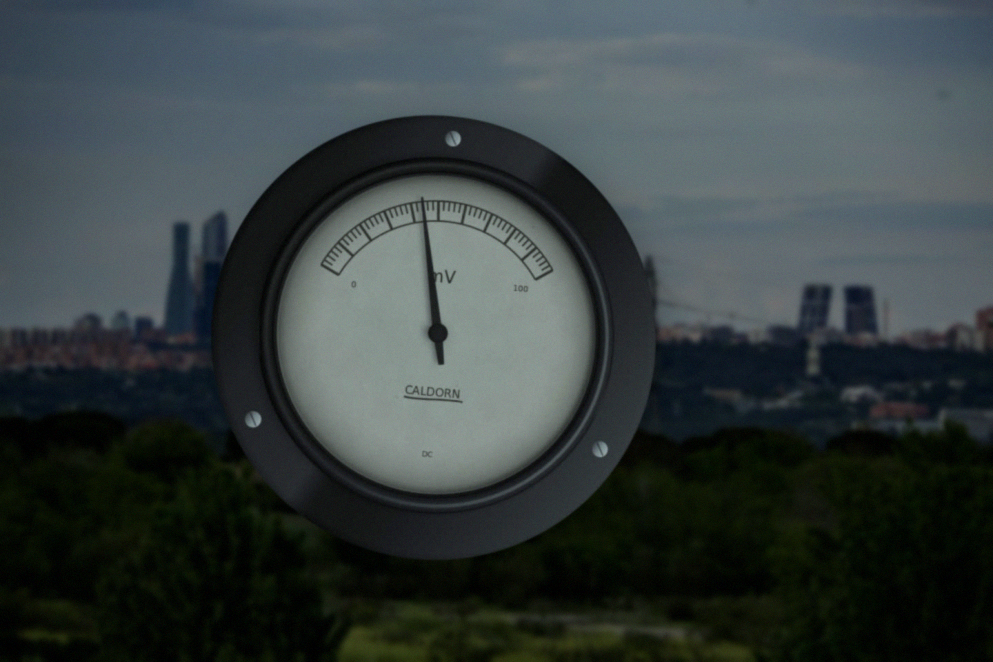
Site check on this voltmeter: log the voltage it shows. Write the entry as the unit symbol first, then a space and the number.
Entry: mV 44
